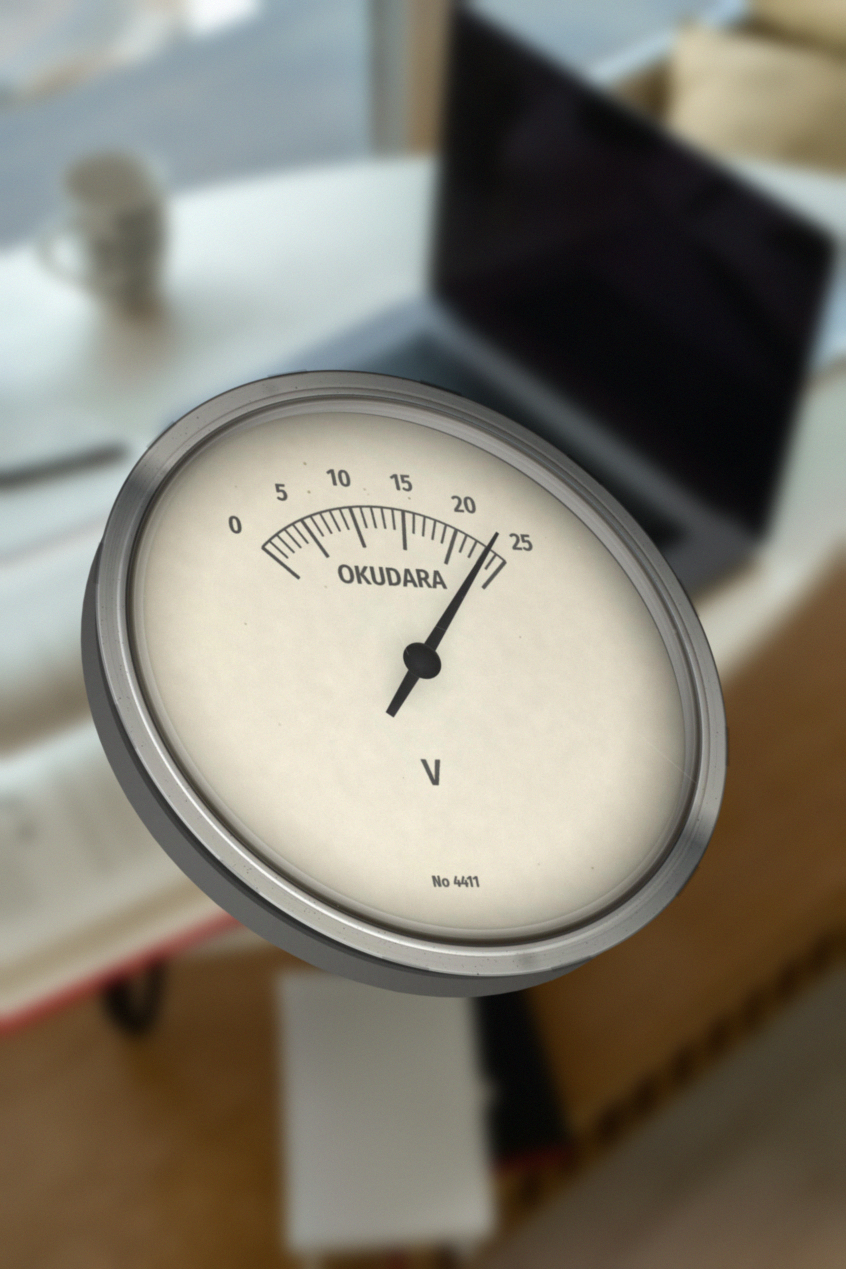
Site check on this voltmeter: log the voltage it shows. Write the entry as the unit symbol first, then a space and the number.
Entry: V 23
